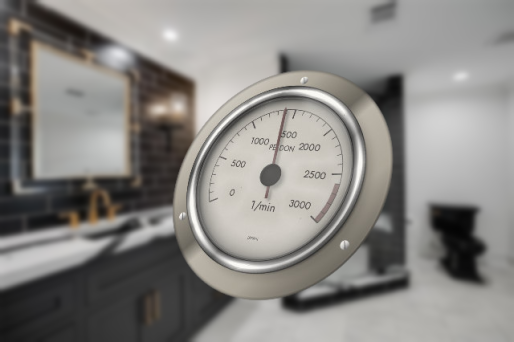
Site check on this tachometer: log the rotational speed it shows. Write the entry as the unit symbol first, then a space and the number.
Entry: rpm 1400
